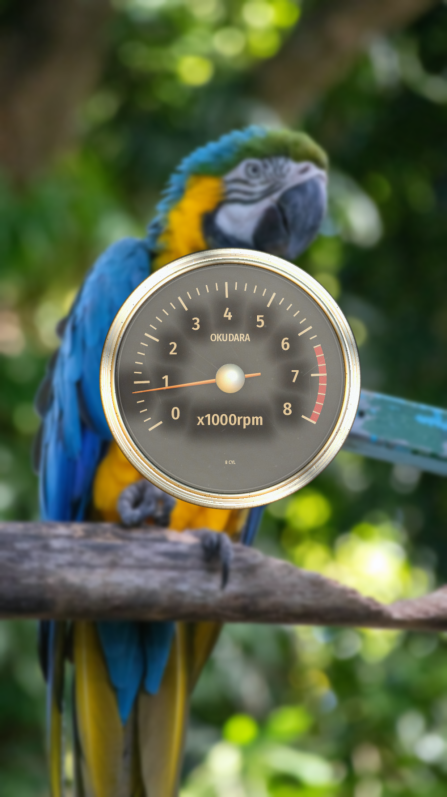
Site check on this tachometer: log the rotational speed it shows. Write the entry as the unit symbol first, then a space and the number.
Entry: rpm 800
